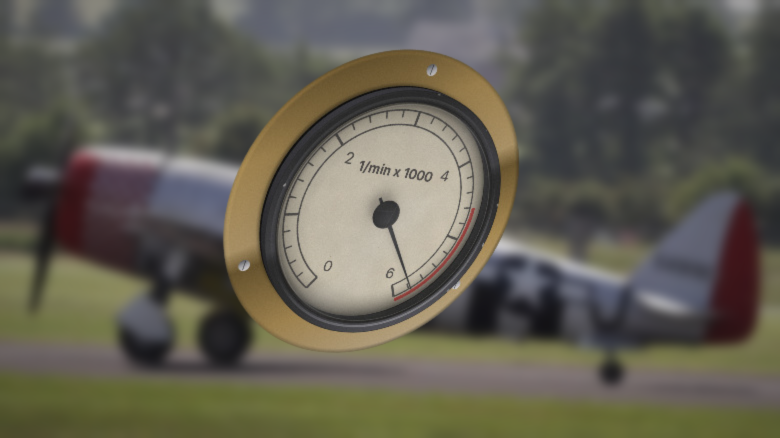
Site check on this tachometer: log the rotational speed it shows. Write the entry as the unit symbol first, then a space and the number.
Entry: rpm 5800
